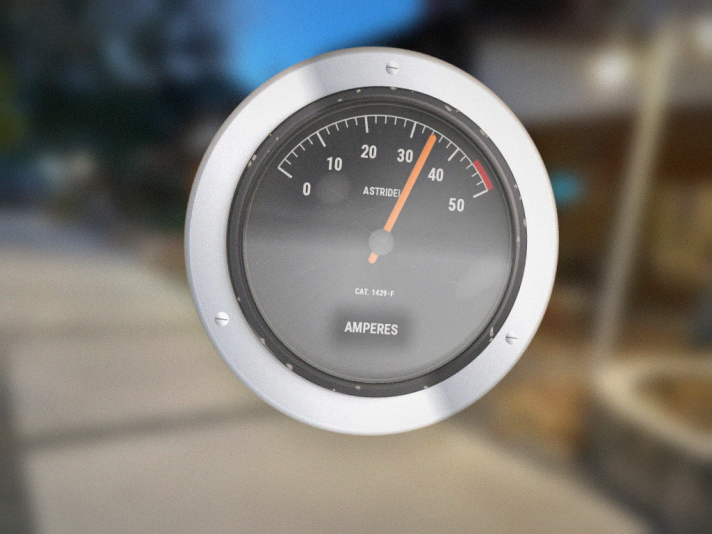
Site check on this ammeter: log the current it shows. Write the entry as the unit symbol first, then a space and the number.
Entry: A 34
